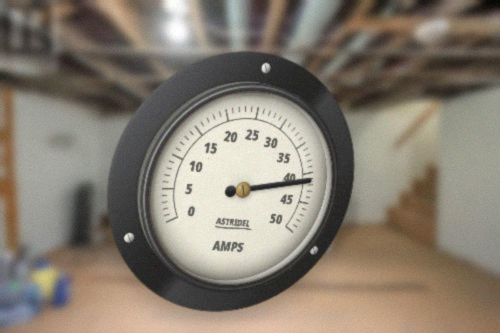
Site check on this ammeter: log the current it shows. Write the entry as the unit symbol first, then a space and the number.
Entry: A 41
